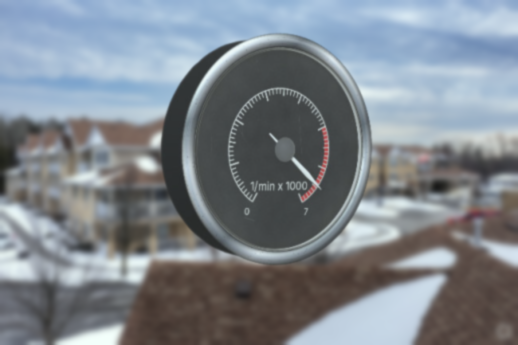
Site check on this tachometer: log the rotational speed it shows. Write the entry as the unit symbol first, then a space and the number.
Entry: rpm 6500
